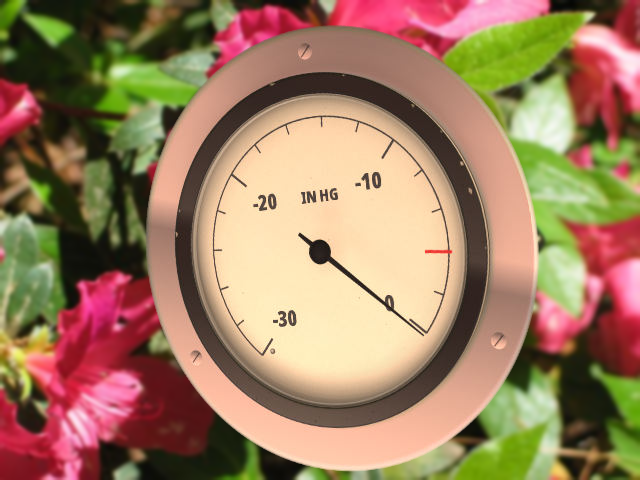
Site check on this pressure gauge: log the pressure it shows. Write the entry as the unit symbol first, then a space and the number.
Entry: inHg 0
